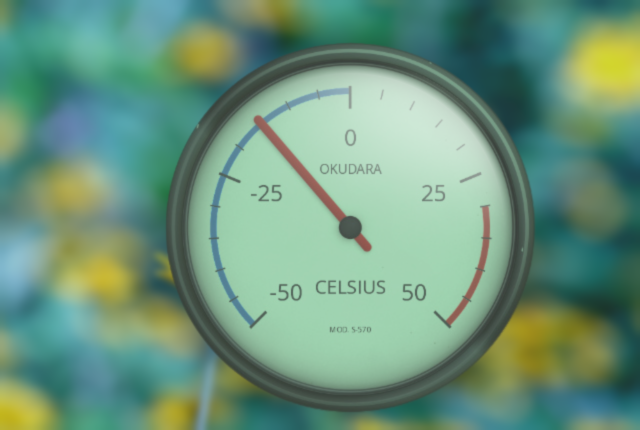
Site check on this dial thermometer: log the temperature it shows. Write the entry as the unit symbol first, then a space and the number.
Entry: °C -15
